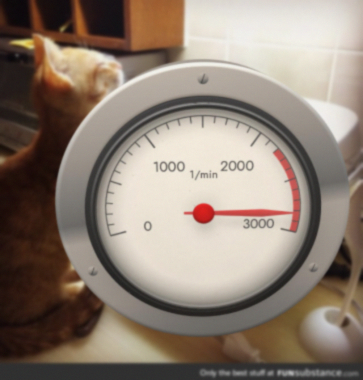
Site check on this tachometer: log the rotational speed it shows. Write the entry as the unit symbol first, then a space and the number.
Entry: rpm 2800
